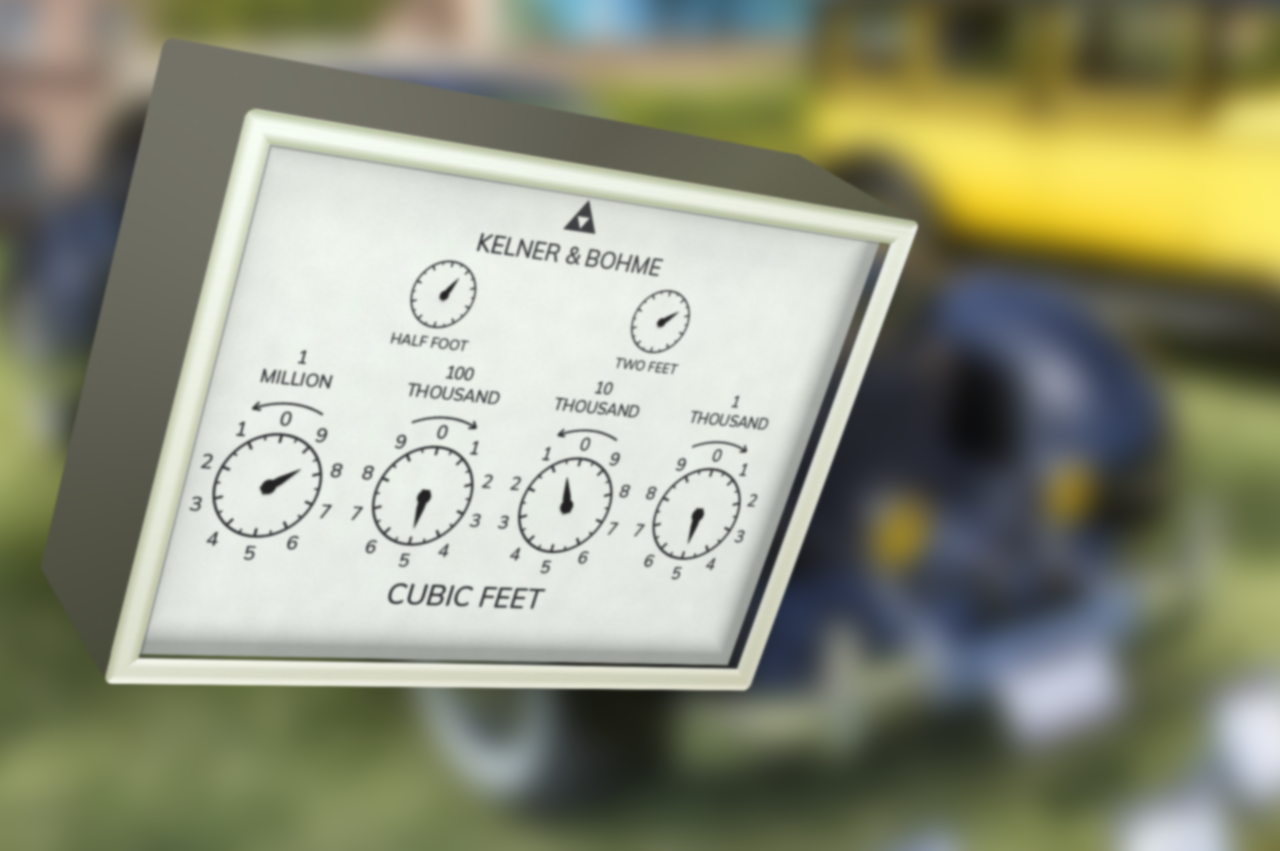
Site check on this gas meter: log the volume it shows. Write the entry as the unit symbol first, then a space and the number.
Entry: ft³ 850500
